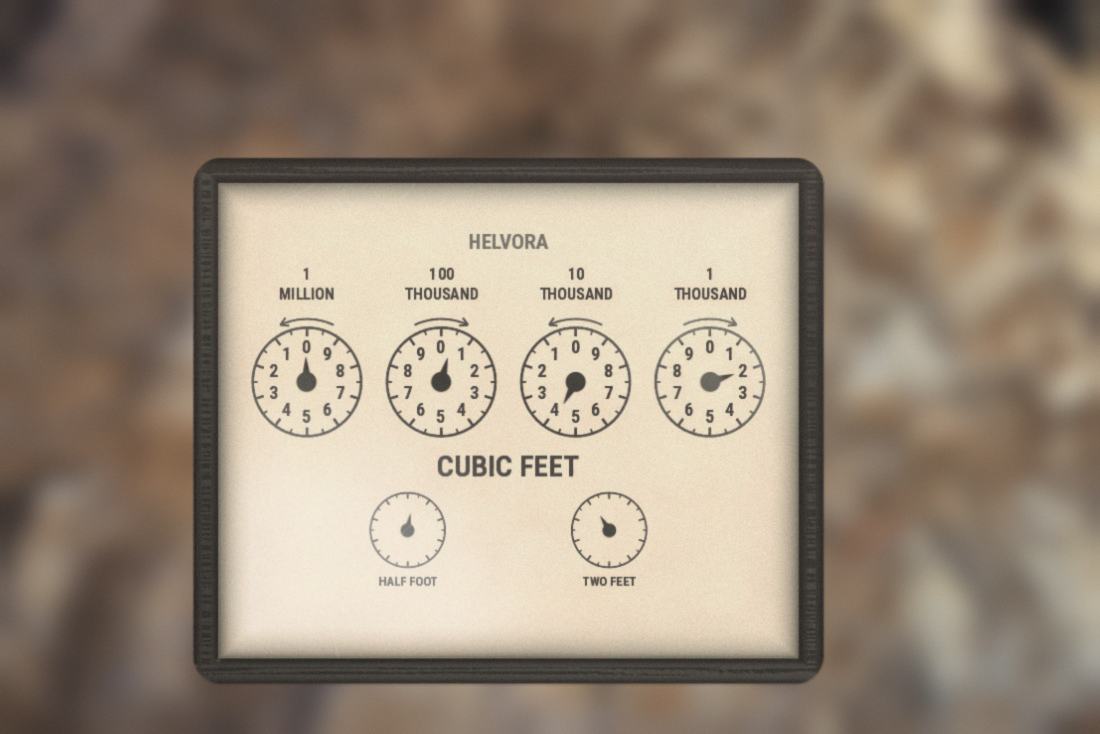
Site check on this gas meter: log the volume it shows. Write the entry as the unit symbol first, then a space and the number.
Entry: ft³ 4200
